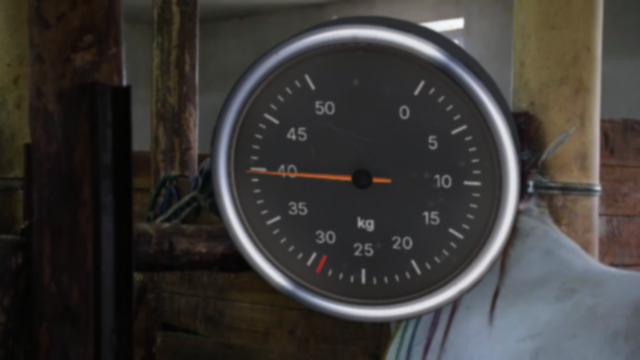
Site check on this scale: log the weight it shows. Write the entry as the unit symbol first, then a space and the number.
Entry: kg 40
